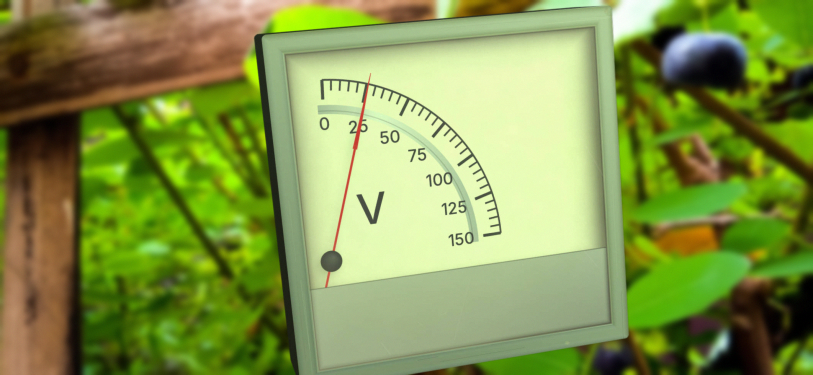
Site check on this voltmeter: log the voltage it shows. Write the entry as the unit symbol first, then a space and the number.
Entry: V 25
